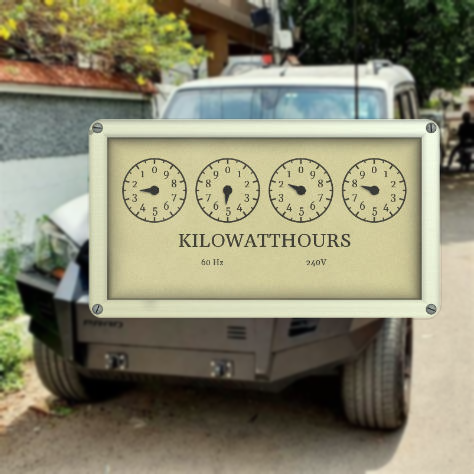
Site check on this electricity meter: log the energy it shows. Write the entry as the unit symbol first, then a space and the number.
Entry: kWh 2518
